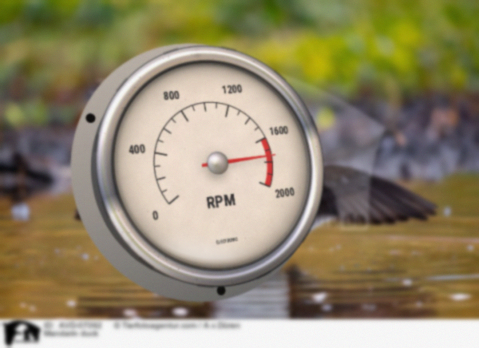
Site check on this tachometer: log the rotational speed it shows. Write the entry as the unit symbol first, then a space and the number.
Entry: rpm 1750
